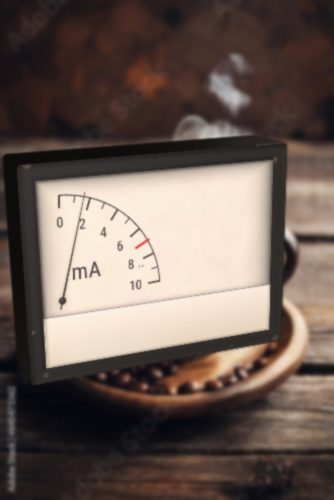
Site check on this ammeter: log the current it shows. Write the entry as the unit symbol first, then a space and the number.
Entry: mA 1.5
